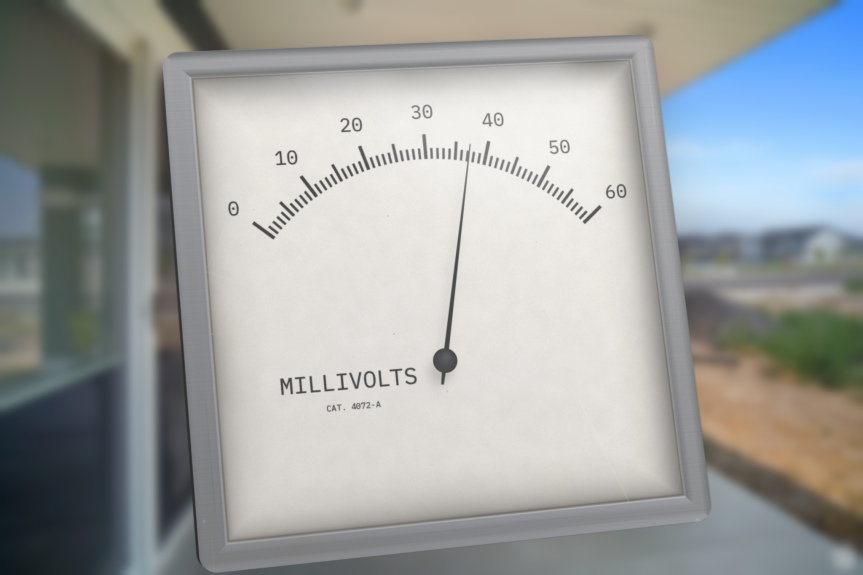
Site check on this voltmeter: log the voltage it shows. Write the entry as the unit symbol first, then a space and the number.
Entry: mV 37
